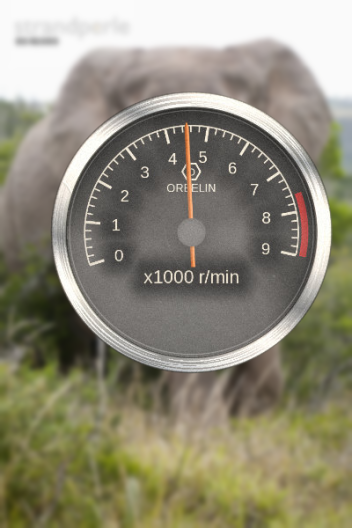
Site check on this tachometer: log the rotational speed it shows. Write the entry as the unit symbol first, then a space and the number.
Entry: rpm 4500
